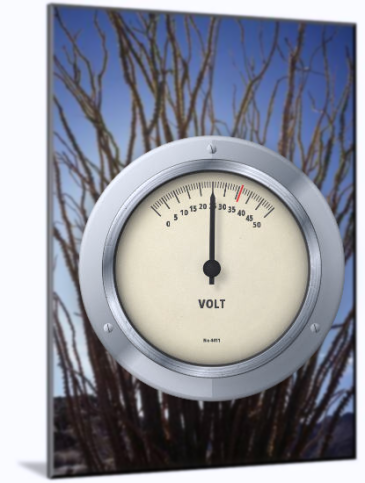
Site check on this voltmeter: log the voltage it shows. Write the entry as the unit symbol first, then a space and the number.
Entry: V 25
